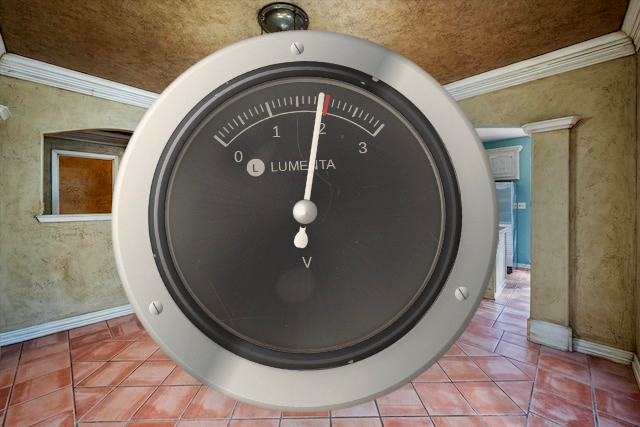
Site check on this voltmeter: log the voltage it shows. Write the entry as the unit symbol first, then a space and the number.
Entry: V 1.9
